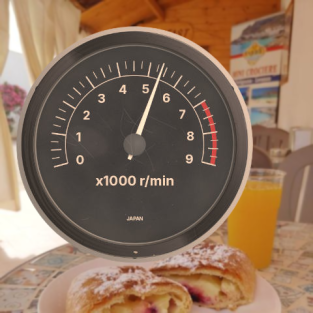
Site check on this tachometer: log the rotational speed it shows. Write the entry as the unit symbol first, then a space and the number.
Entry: rpm 5375
